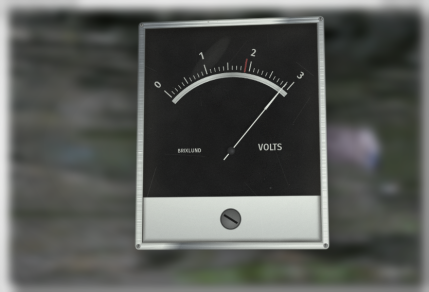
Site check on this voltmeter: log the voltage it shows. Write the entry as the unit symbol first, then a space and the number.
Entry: V 2.9
